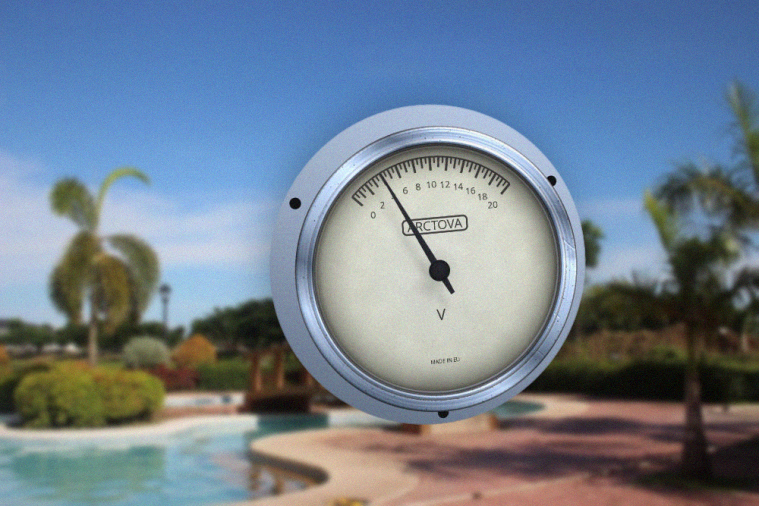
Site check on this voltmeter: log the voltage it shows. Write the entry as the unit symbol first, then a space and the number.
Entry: V 4
